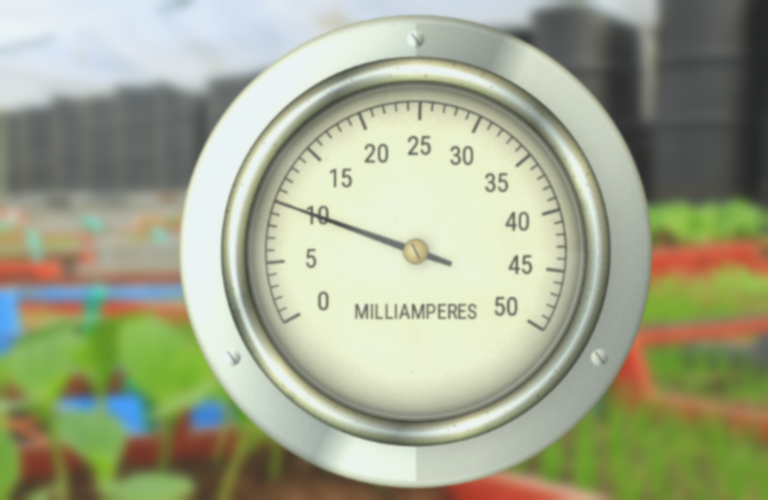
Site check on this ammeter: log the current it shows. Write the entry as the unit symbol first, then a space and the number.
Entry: mA 10
